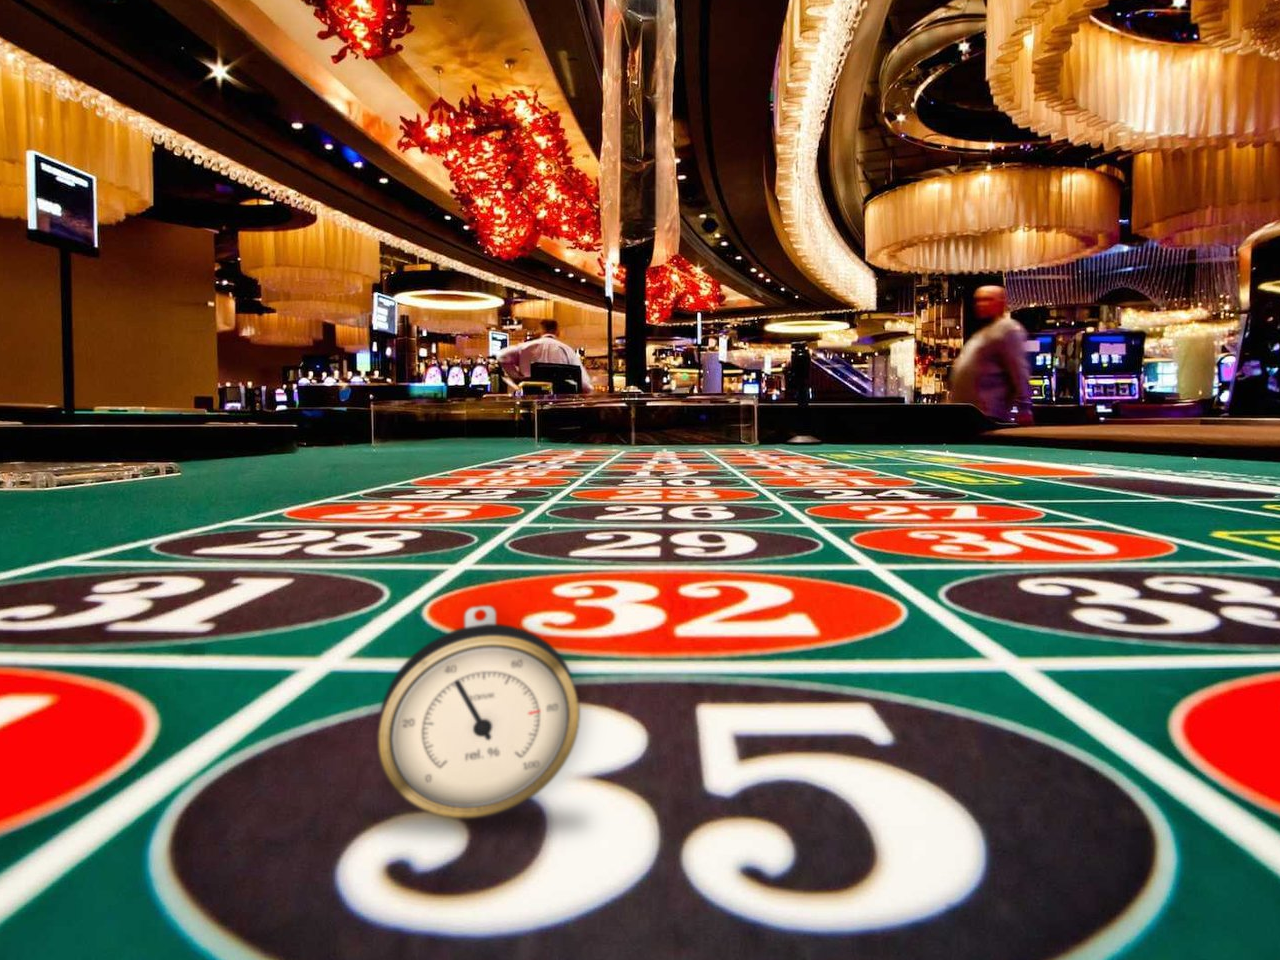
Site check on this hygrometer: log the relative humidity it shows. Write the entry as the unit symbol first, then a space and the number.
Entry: % 40
